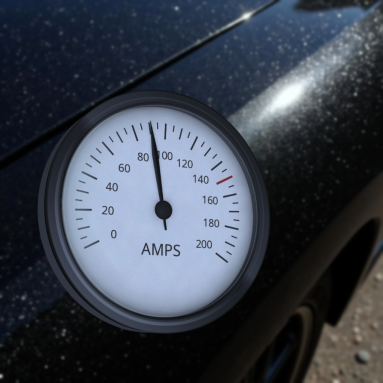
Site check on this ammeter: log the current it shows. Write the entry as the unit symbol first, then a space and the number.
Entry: A 90
